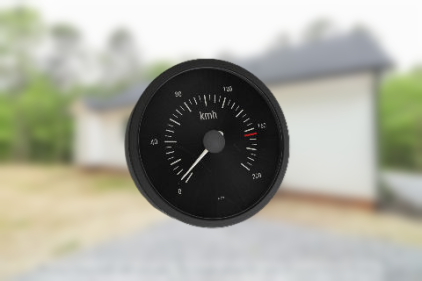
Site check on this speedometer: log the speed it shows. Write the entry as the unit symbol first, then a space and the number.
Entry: km/h 5
